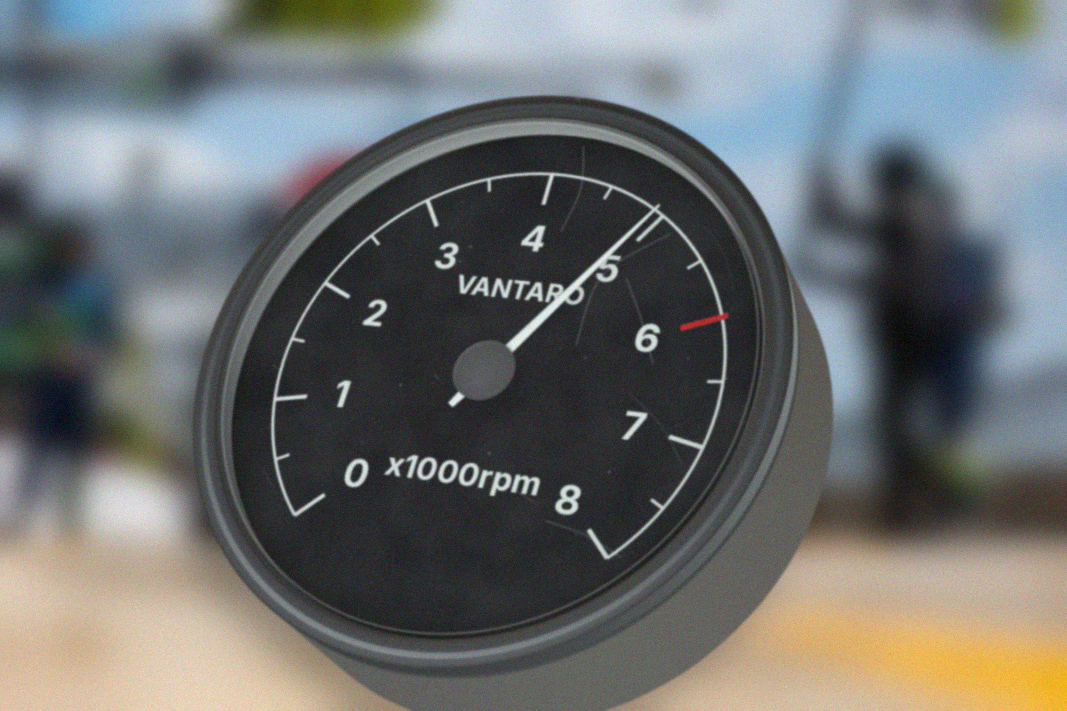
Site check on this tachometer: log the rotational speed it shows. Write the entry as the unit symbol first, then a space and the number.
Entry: rpm 5000
